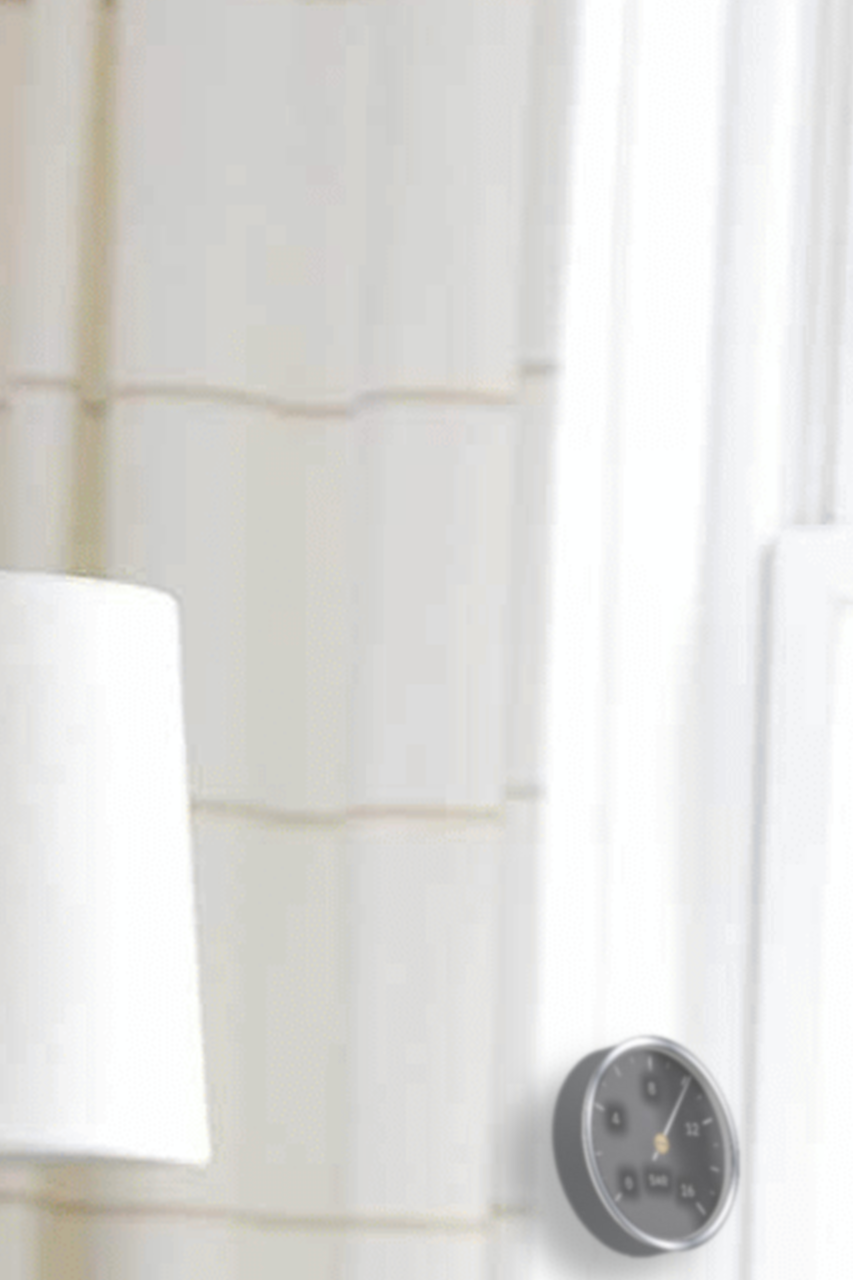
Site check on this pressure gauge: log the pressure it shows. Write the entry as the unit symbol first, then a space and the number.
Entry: bar 10
